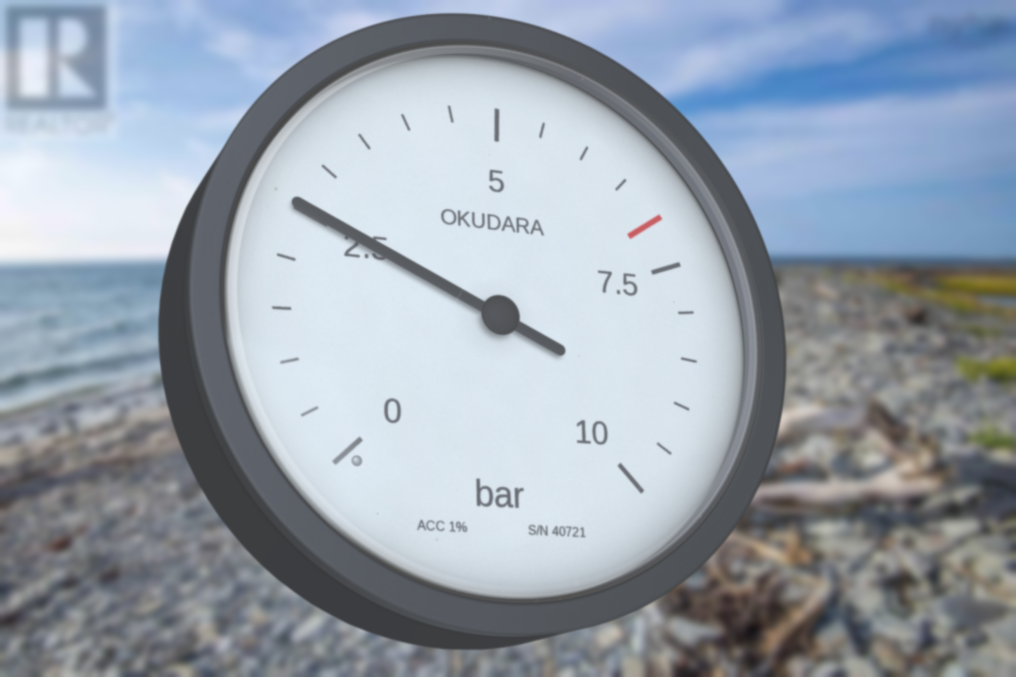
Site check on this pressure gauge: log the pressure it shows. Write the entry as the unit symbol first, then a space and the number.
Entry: bar 2.5
